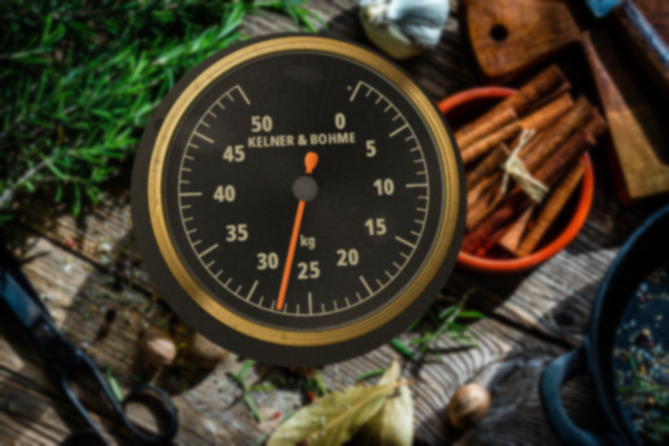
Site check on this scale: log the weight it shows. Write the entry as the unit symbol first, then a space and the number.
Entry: kg 27.5
